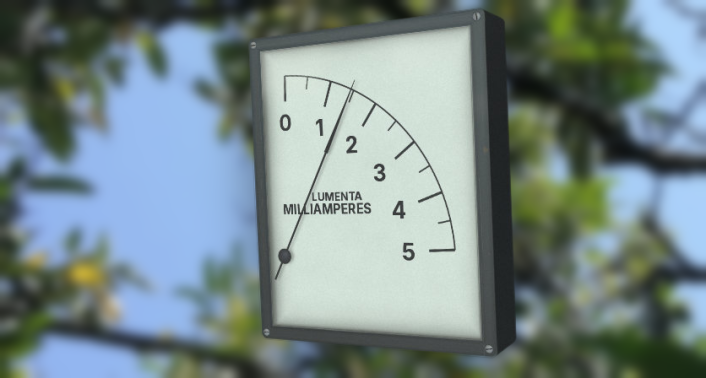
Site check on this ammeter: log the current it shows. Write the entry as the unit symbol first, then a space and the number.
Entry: mA 1.5
